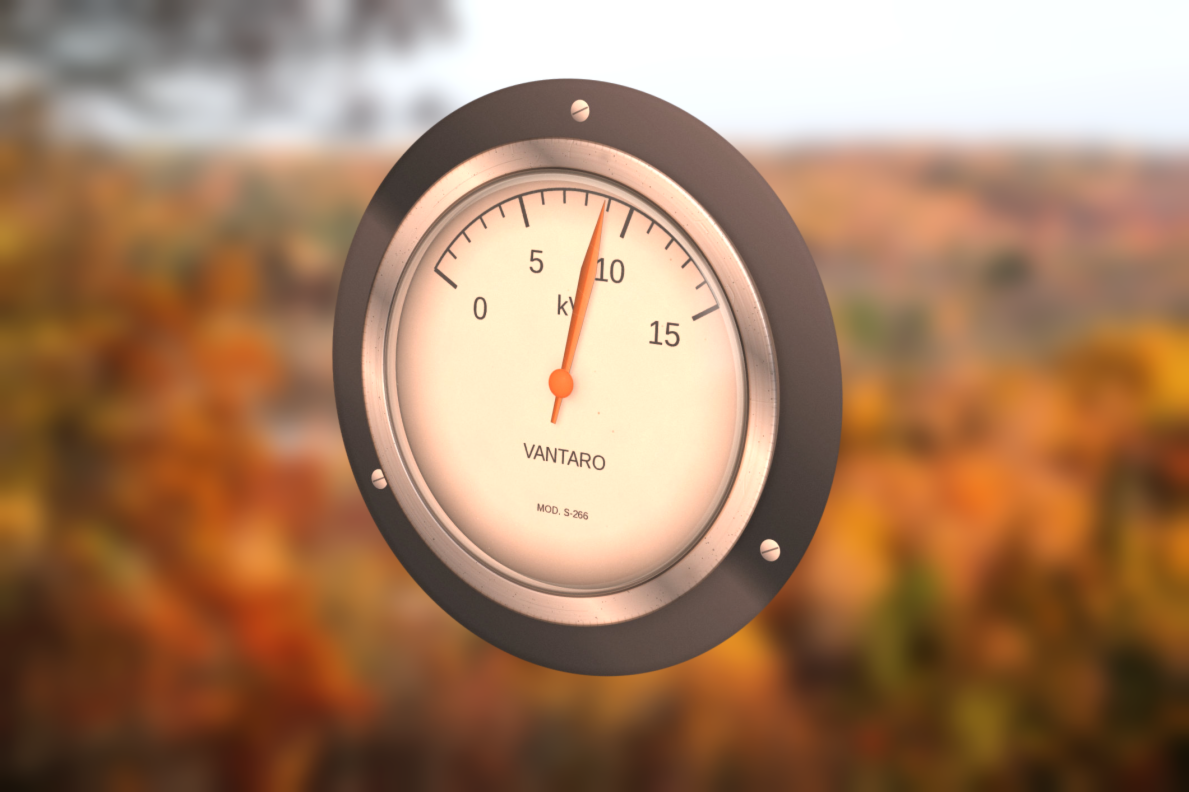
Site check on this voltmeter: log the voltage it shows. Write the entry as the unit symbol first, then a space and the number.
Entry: kV 9
